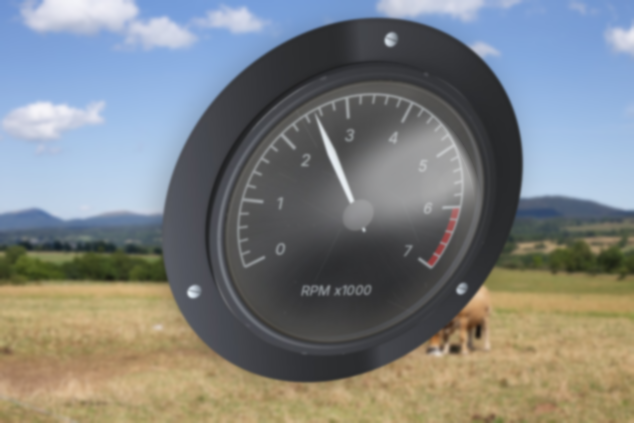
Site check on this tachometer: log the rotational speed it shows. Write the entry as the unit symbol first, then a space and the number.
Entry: rpm 2500
